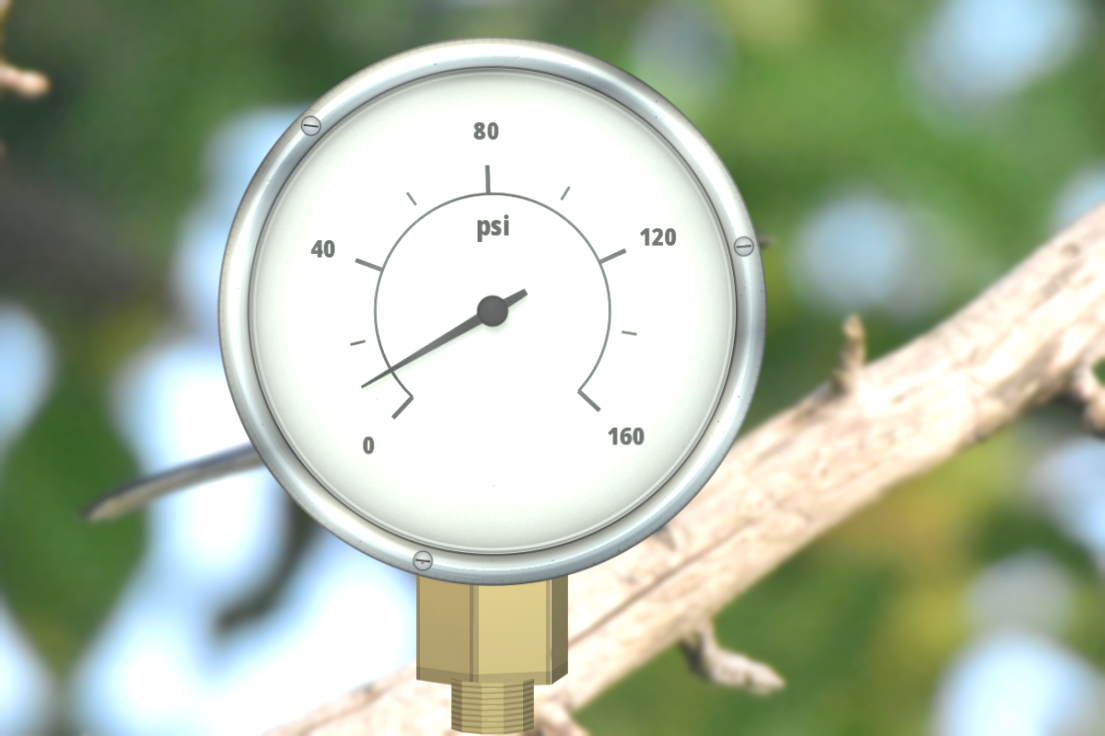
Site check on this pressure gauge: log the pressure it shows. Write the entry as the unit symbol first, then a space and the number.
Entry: psi 10
